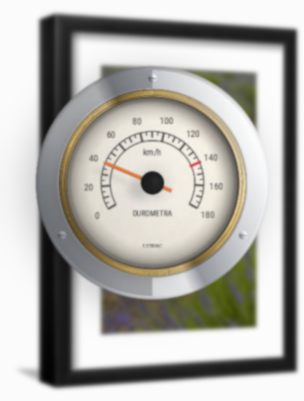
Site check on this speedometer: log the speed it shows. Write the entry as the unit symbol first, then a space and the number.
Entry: km/h 40
